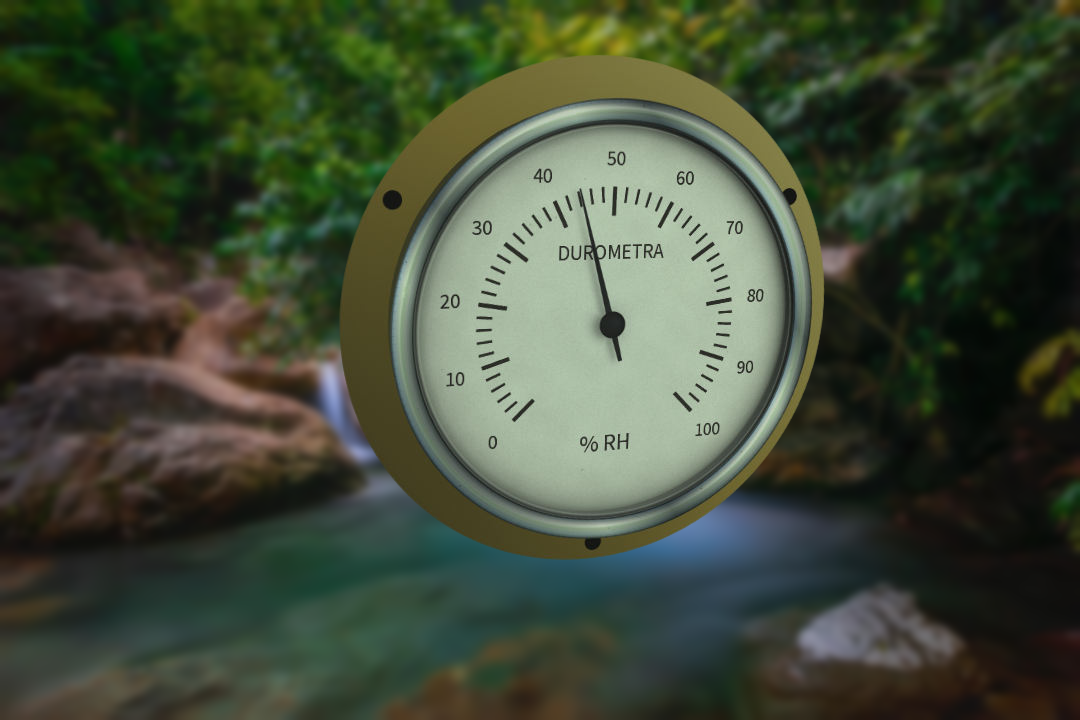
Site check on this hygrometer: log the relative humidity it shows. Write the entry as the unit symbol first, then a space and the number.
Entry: % 44
